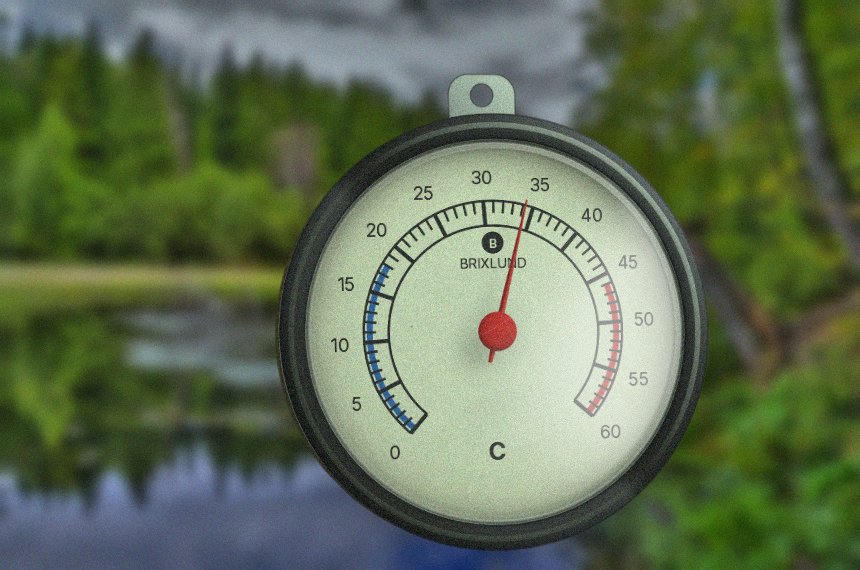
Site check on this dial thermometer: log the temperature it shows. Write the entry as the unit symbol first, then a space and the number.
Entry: °C 34
